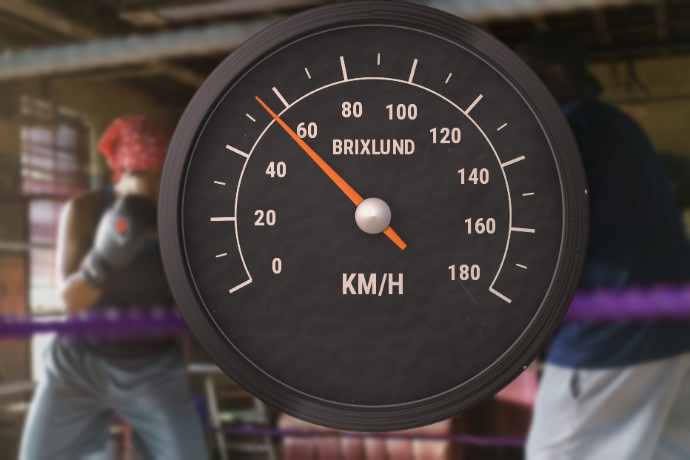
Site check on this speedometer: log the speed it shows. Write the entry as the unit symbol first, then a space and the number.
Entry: km/h 55
